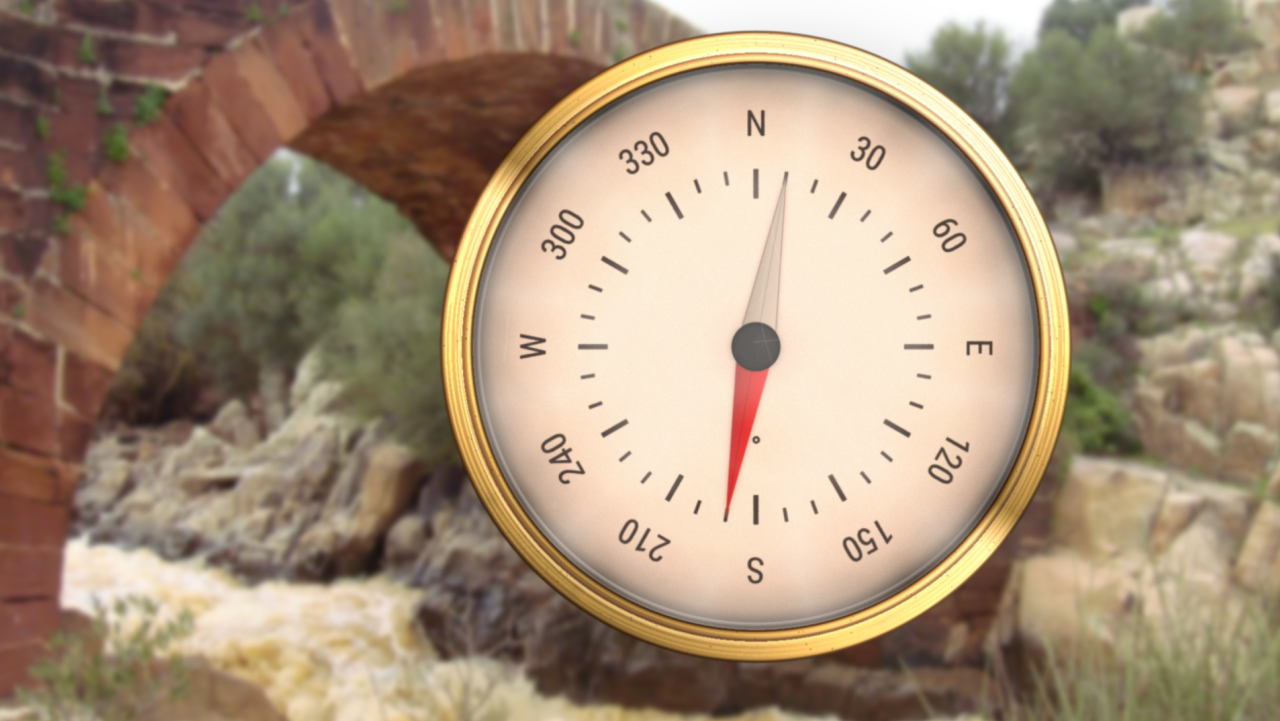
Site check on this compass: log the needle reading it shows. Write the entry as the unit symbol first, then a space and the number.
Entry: ° 190
